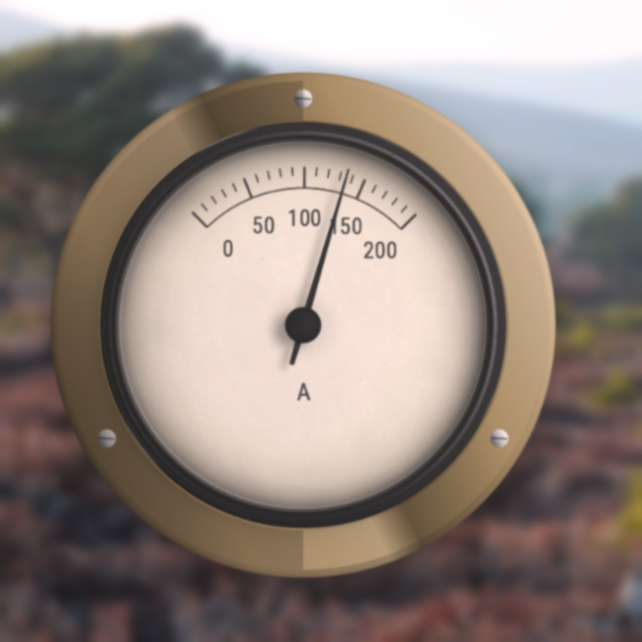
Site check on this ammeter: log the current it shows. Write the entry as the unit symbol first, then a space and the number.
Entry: A 135
